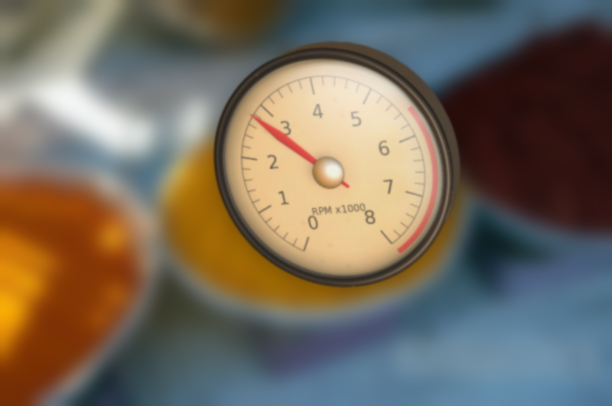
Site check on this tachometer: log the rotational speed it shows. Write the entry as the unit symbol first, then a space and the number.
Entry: rpm 2800
